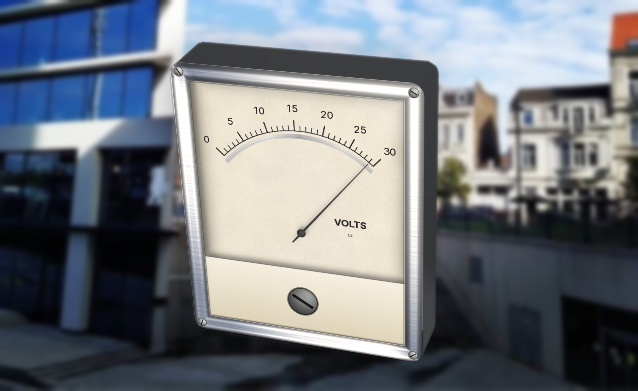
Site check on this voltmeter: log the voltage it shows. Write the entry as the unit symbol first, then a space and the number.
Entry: V 29
